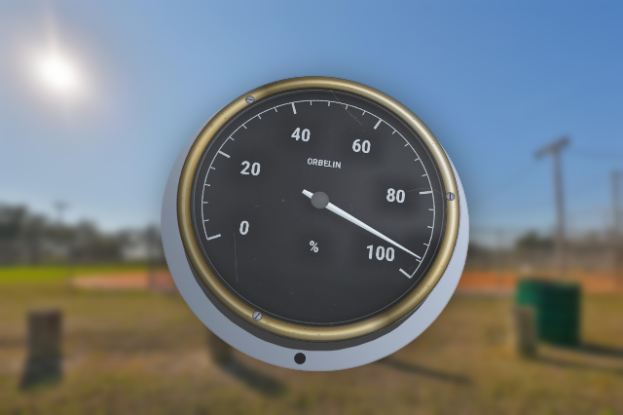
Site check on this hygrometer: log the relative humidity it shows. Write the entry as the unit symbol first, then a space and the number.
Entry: % 96
